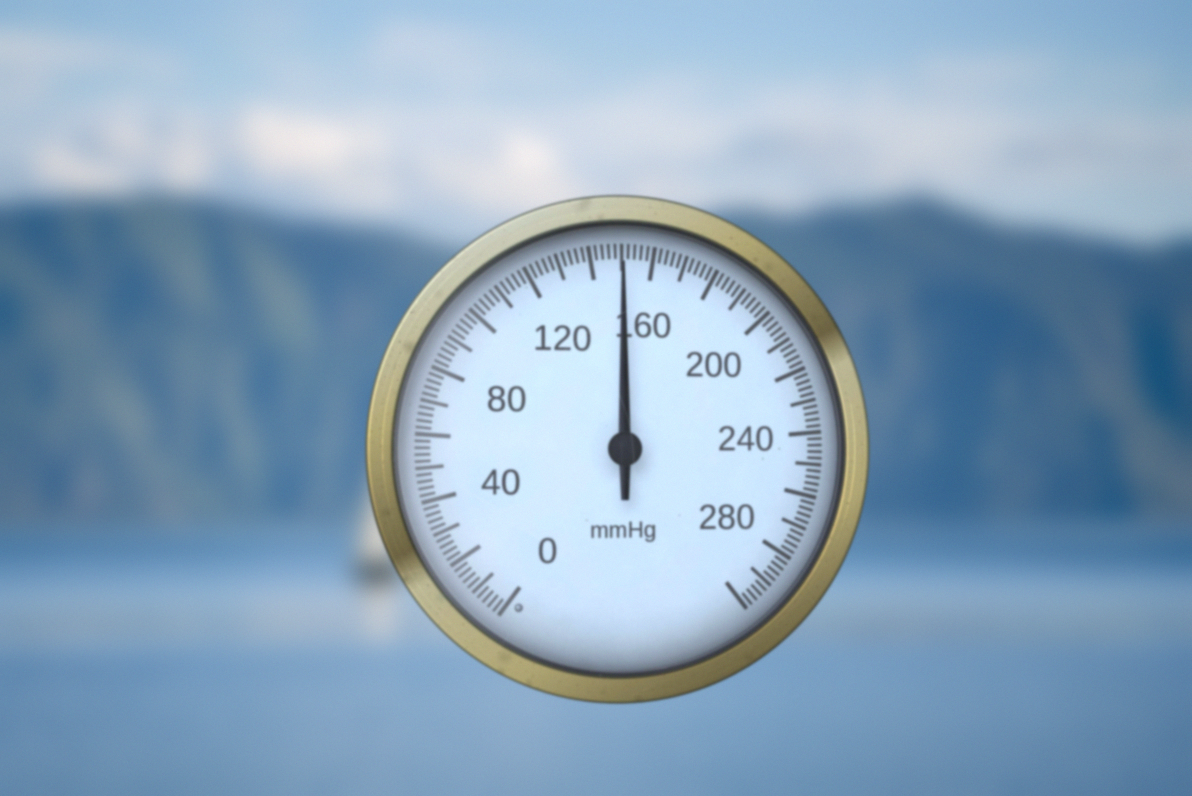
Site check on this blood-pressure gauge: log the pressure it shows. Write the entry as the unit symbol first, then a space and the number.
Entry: mmHg 150
